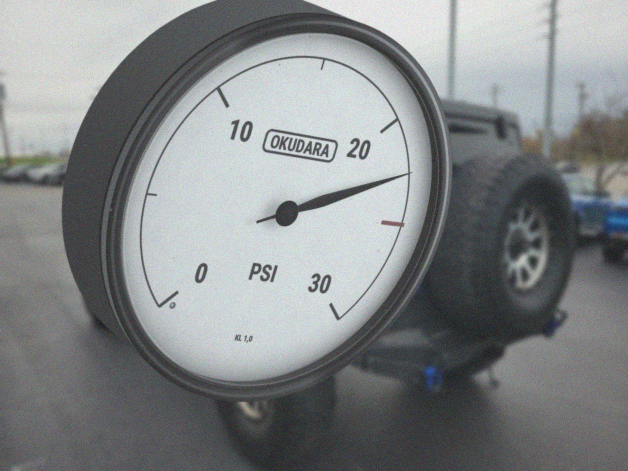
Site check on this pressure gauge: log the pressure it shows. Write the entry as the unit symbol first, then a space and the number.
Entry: psi 22.5
